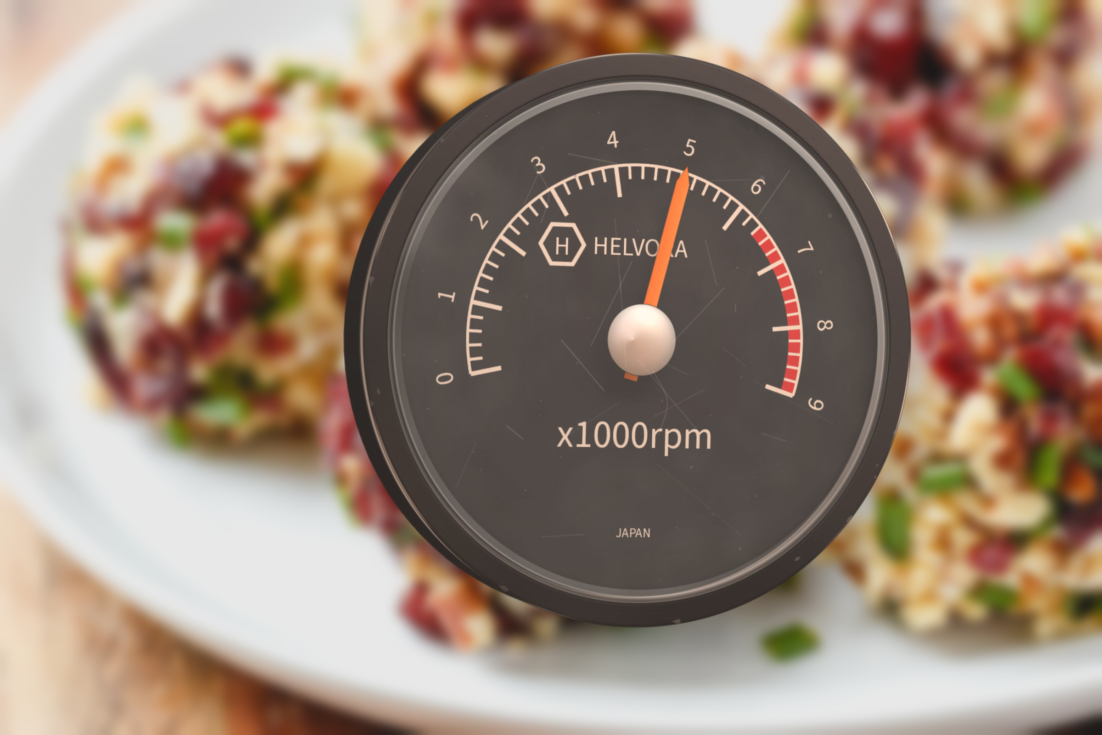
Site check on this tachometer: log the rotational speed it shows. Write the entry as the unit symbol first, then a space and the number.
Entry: rpm 5000
